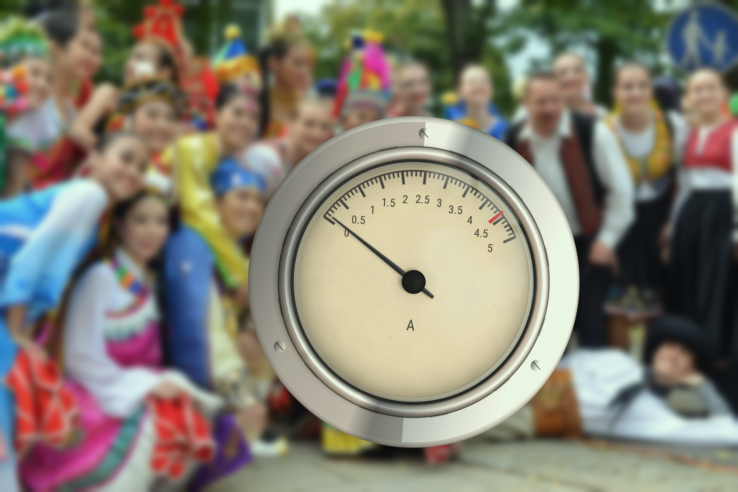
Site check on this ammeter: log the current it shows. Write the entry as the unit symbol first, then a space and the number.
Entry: A 0.1
